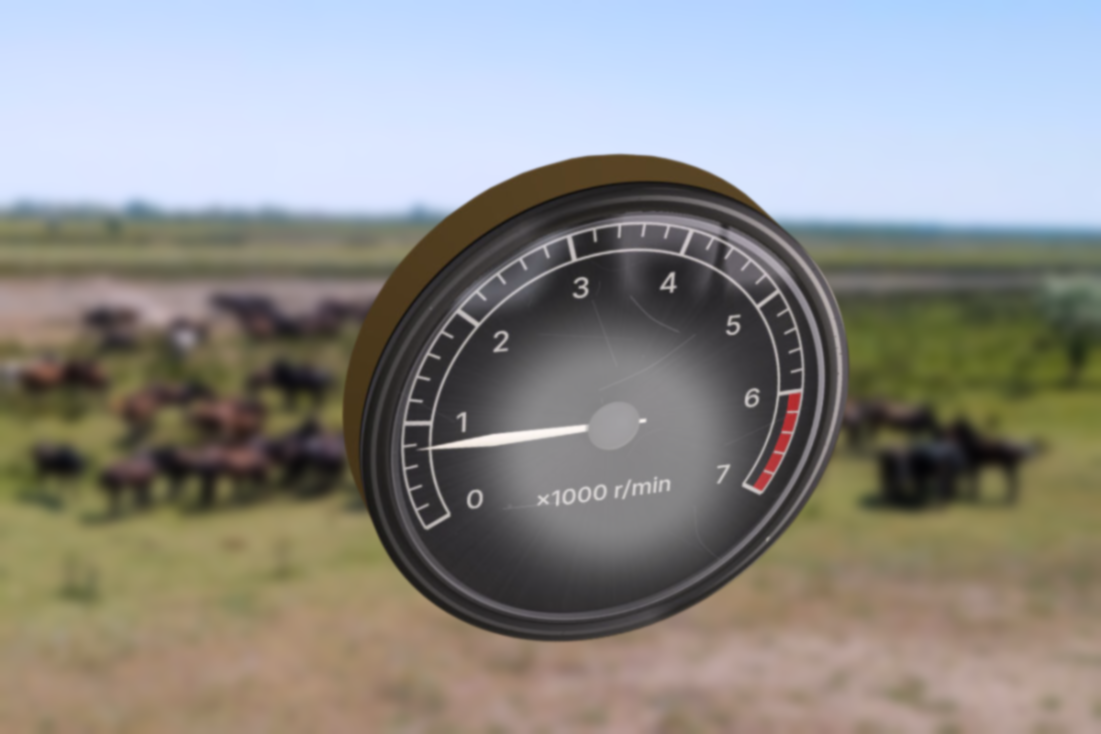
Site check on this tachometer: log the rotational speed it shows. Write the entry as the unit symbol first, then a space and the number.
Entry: rpm 800
